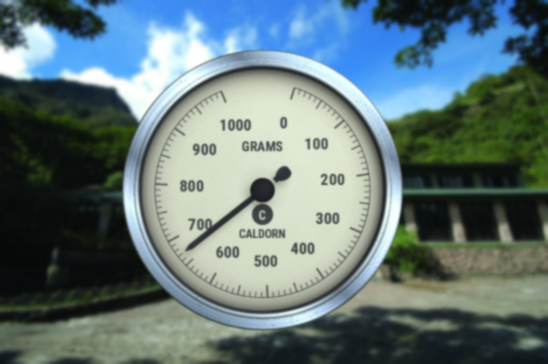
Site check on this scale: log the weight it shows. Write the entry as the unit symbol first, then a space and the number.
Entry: g 670
